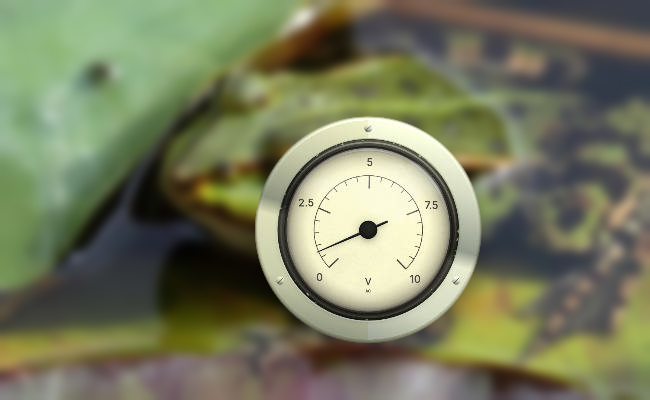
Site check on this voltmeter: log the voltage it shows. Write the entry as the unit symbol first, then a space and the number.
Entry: V 0.75
